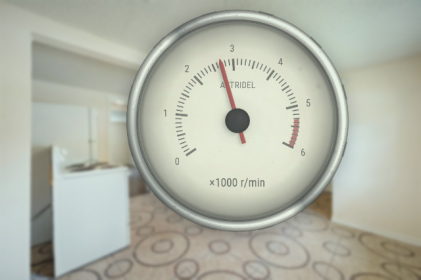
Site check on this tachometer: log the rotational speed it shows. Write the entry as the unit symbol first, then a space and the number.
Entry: rpm 2700
